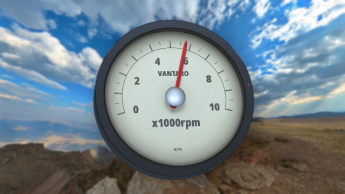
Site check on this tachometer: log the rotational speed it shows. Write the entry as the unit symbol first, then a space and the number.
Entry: rpm 5750
